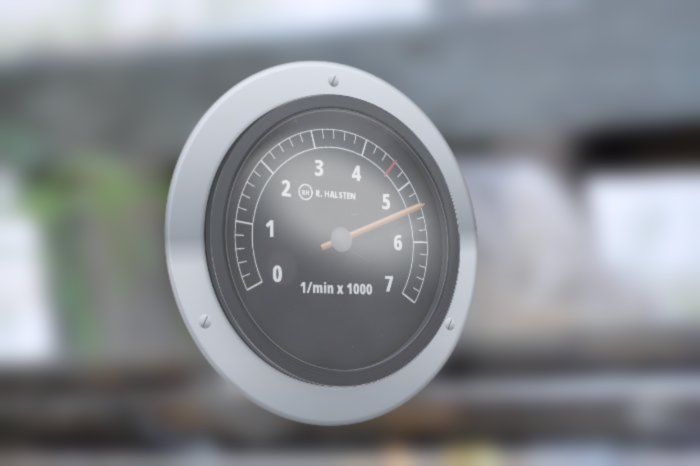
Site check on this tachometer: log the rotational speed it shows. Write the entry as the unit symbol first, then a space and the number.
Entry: rpm 5400
